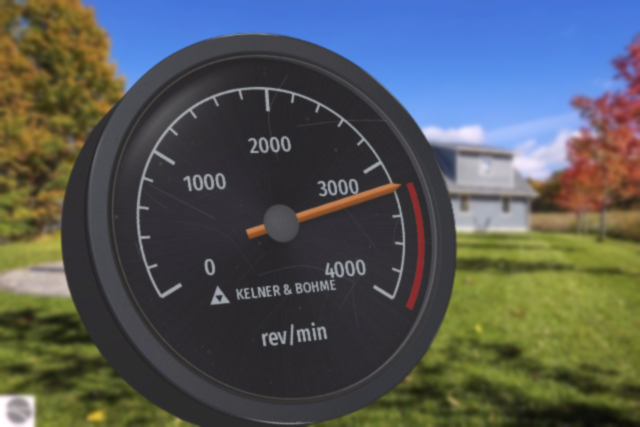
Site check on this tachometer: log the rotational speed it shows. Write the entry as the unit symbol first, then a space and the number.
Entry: rpm 3200
